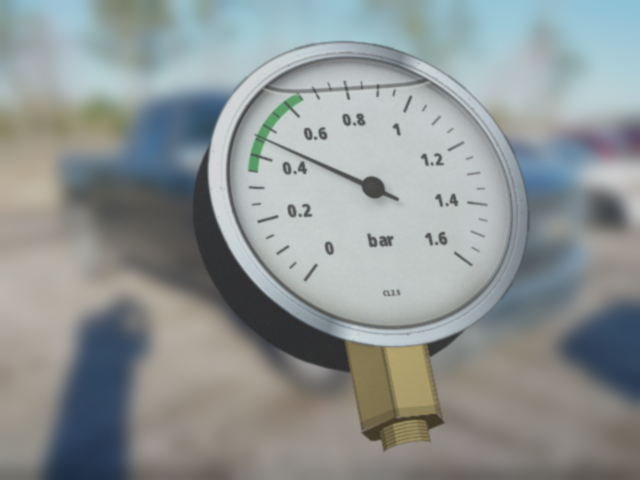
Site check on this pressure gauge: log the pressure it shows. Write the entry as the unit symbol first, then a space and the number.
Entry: bar 0.45
